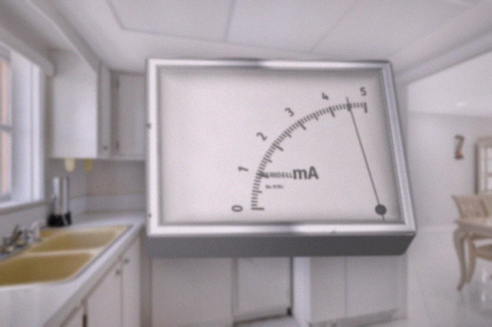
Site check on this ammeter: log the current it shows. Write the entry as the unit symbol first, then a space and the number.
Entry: mA 4.5
